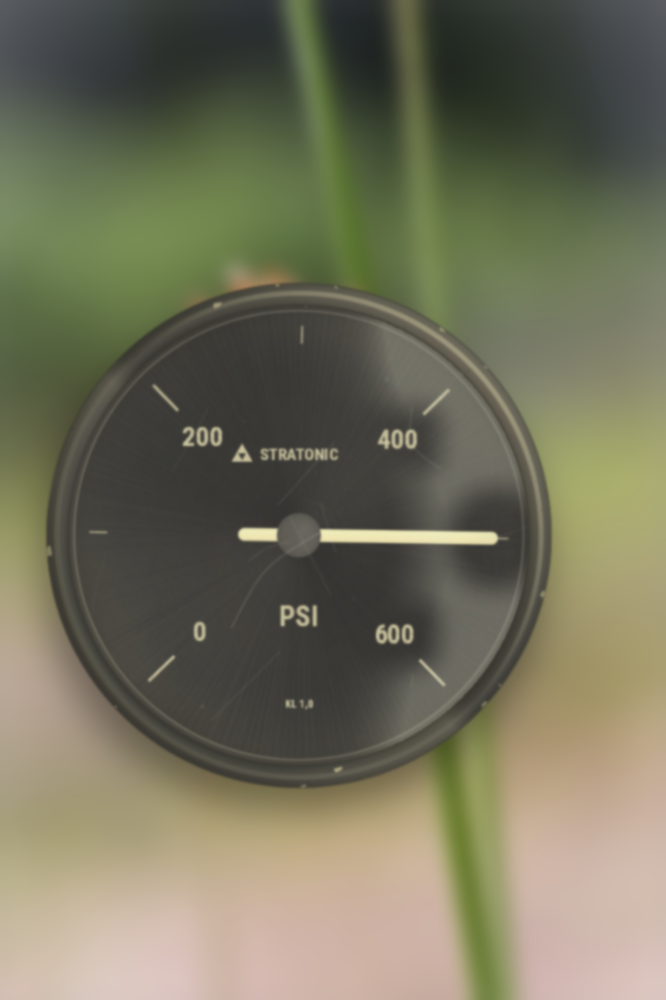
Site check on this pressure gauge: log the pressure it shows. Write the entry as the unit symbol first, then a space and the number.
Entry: psi 500
